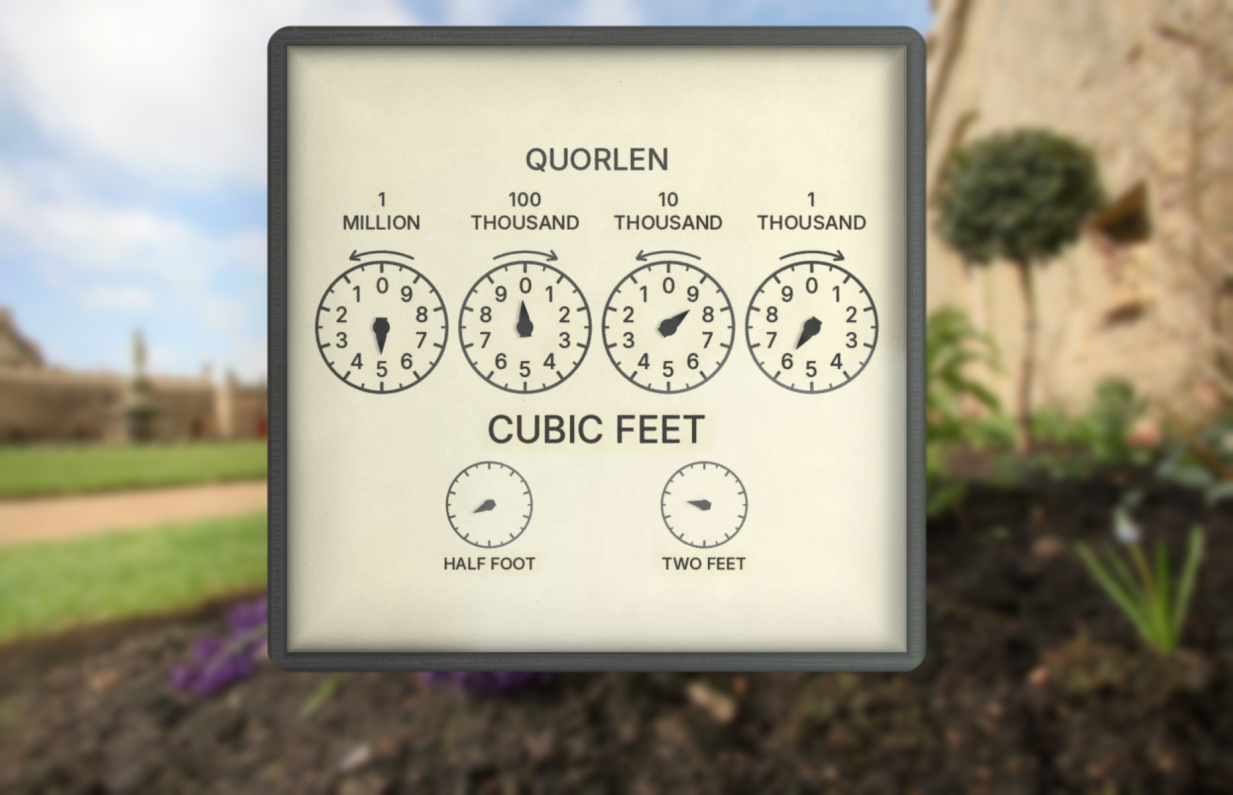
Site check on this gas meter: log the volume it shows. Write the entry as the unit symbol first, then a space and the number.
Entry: ft³ 498600
